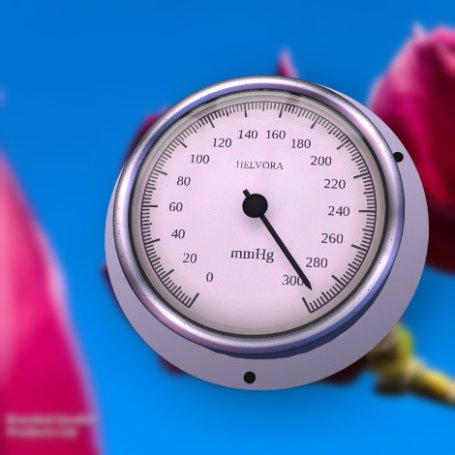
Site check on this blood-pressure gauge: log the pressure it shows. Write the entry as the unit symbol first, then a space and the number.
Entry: mmHg 294
